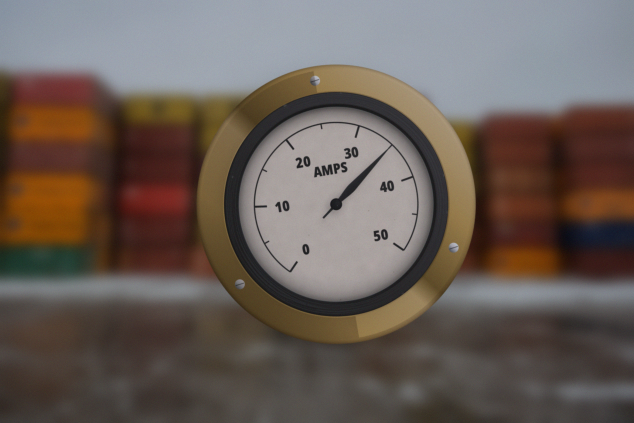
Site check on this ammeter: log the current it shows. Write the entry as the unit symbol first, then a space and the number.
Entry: A 35
